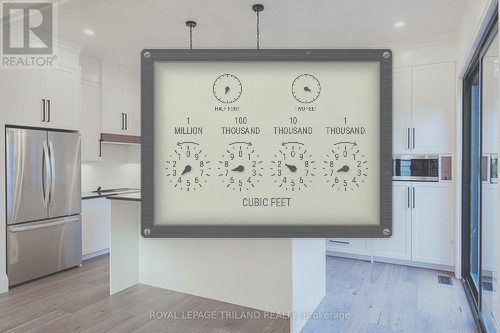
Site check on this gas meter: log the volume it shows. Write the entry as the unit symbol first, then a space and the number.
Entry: ft³ 371700
